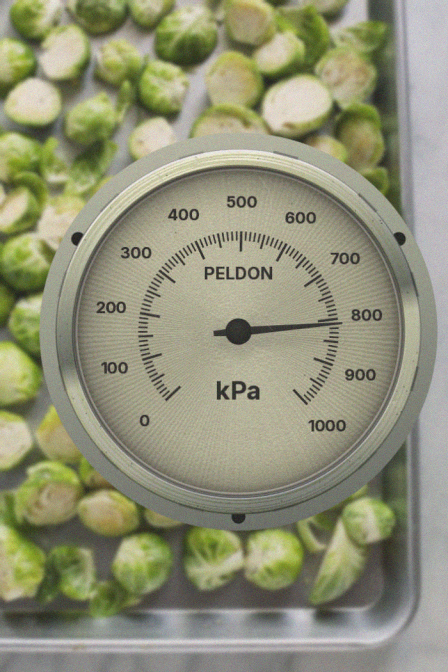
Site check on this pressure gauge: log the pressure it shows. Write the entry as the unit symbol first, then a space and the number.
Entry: kPa 810
